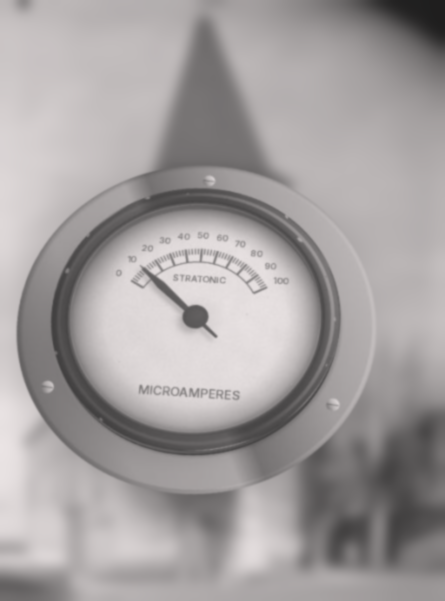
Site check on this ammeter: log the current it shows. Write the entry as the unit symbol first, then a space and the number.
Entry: µA 10
